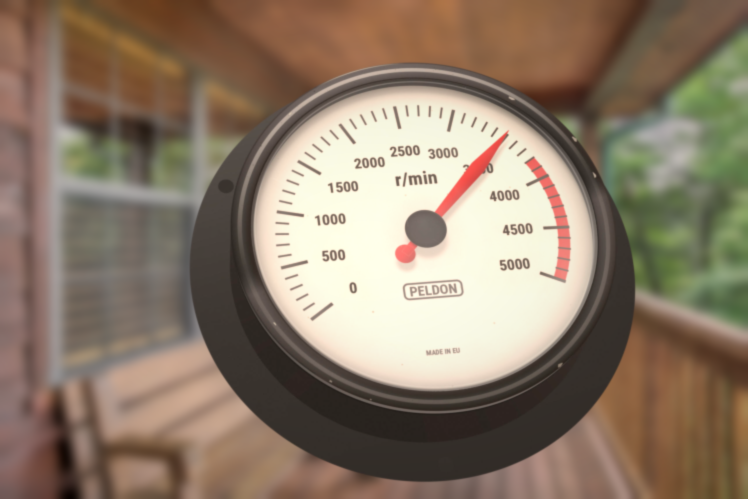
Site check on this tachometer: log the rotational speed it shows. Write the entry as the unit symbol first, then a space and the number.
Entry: rpm 3500
